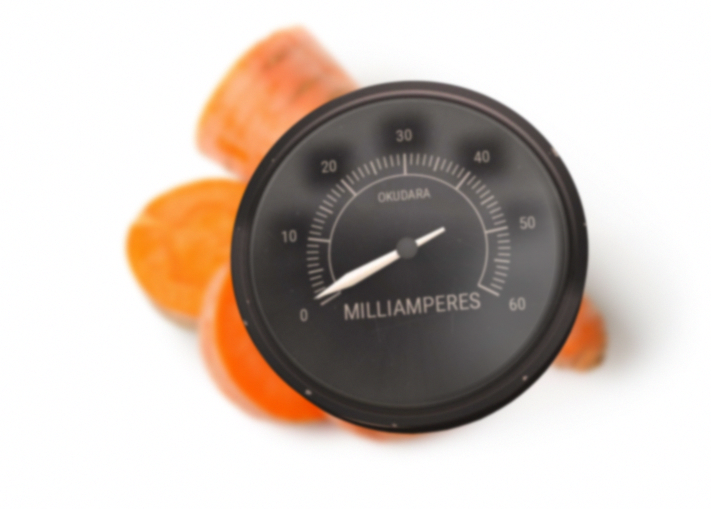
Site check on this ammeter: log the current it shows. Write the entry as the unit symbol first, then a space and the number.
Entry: mA 1
